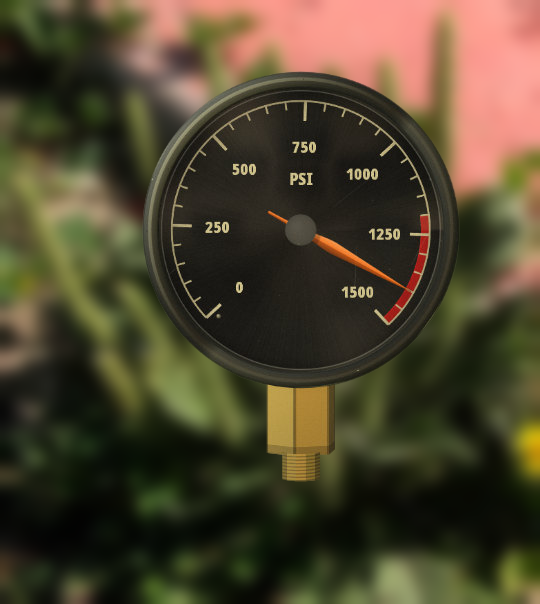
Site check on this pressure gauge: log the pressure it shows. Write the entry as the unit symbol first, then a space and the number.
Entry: psi 1400
